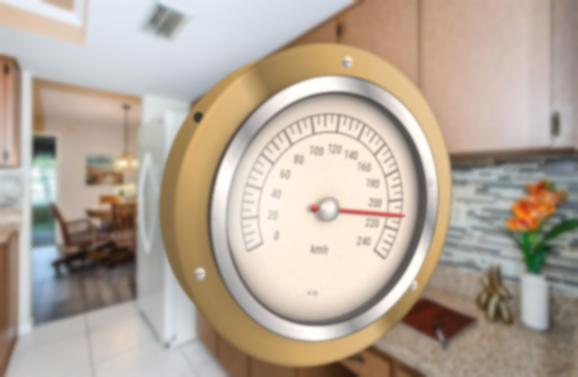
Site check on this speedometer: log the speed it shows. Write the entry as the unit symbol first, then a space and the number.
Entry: km/h 210
